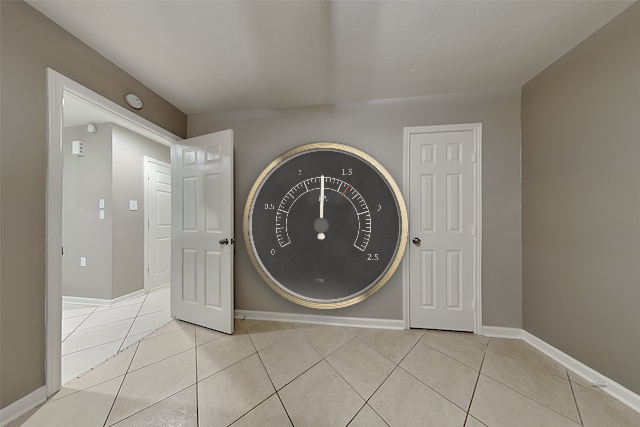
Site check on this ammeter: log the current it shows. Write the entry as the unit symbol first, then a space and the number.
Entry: kA 1.25
